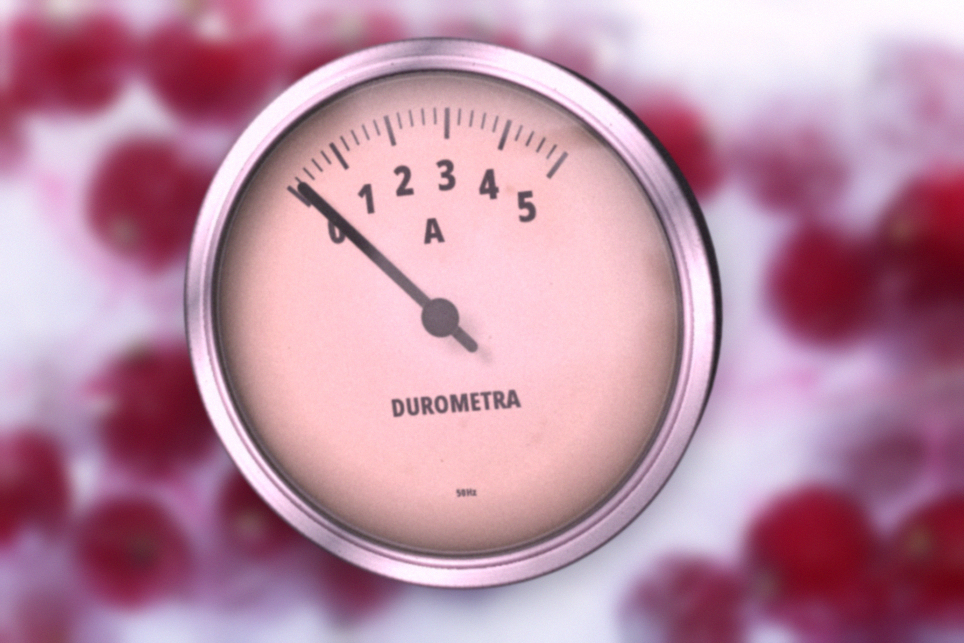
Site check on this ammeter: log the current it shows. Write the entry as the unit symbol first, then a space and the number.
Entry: A 0.2
